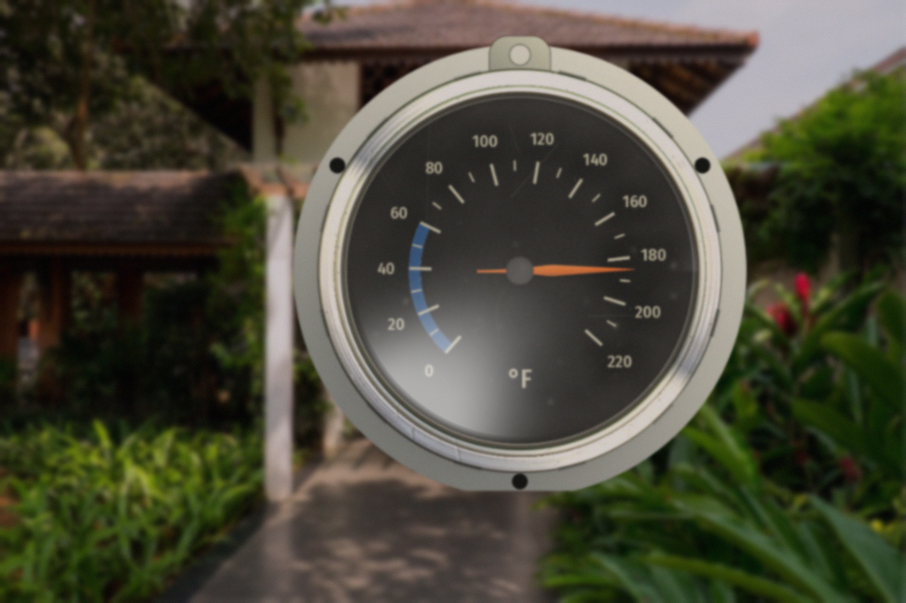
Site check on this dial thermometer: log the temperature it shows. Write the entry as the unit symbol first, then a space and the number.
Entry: °F 185
